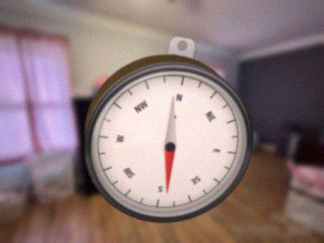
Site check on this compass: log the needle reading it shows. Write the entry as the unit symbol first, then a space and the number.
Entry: ° 172.5
